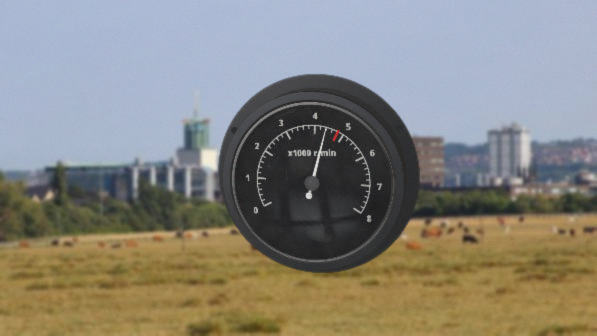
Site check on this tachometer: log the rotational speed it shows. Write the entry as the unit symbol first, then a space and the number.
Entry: rpm 4400
